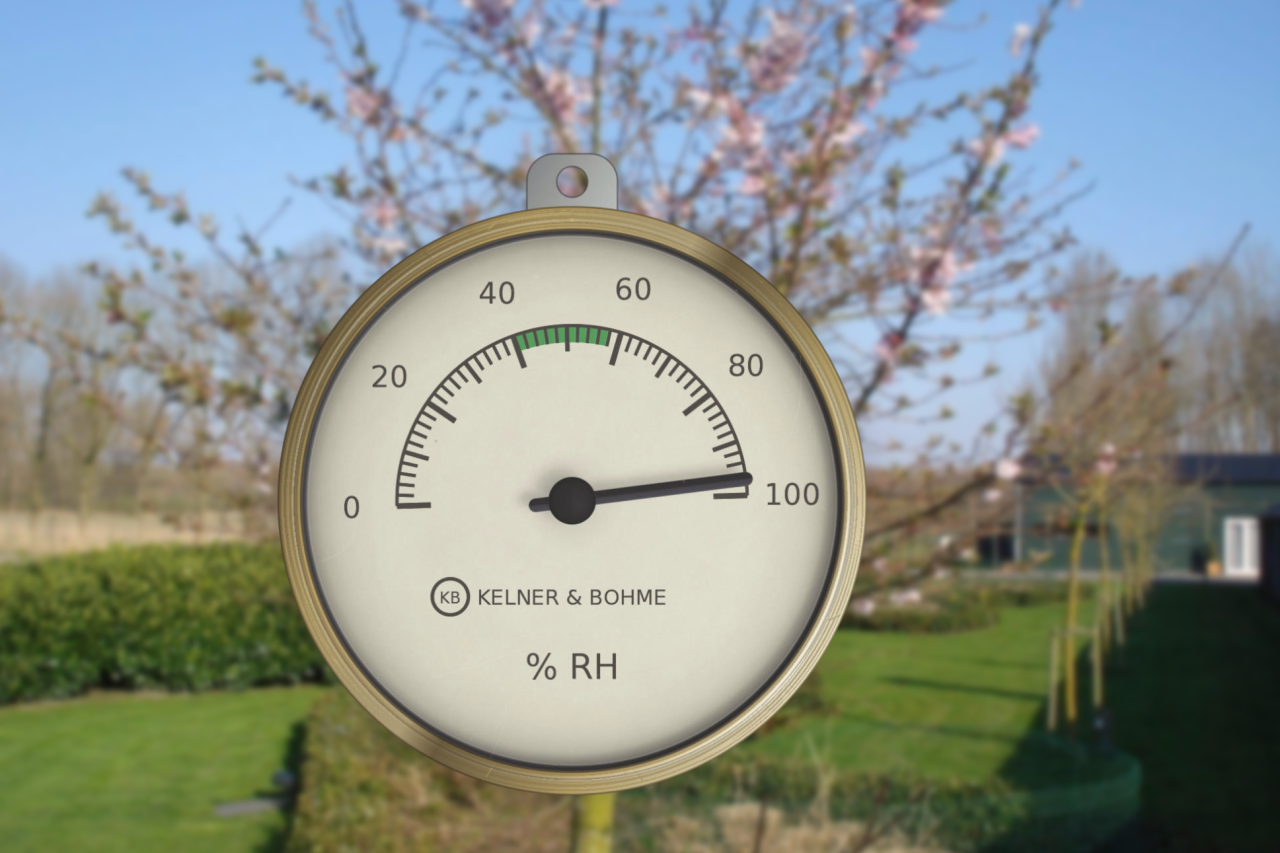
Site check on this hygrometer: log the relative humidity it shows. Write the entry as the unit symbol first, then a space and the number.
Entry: % 97
